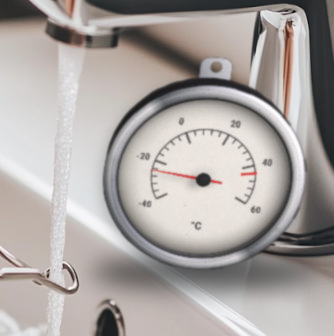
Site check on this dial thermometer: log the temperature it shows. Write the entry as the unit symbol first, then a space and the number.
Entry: °C -24
